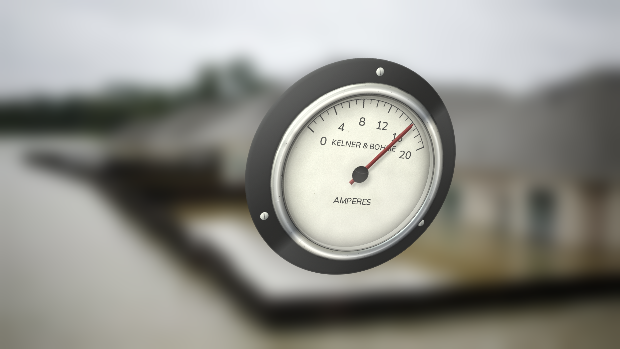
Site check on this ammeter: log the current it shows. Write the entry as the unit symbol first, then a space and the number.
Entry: A 16
